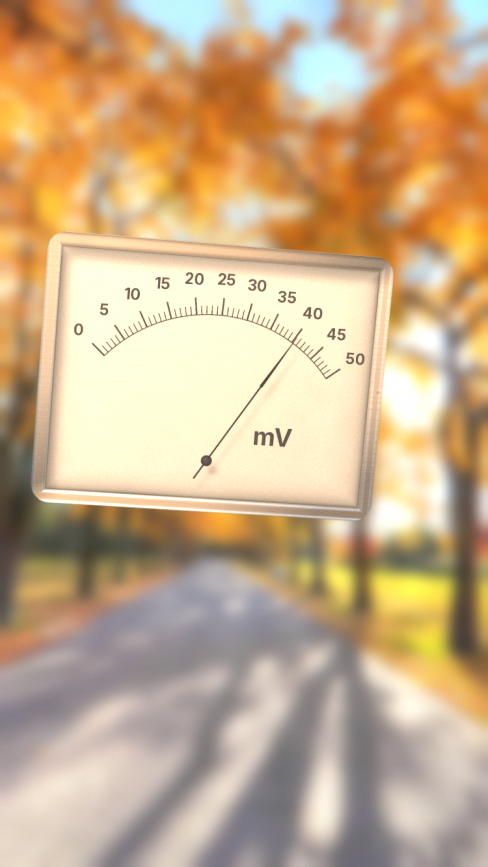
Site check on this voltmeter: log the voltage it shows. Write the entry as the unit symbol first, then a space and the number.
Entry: mV 40
